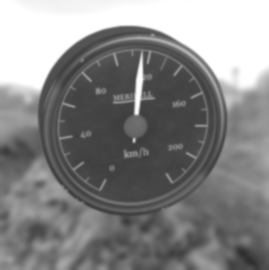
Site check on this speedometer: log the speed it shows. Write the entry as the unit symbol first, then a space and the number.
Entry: km/h 115
